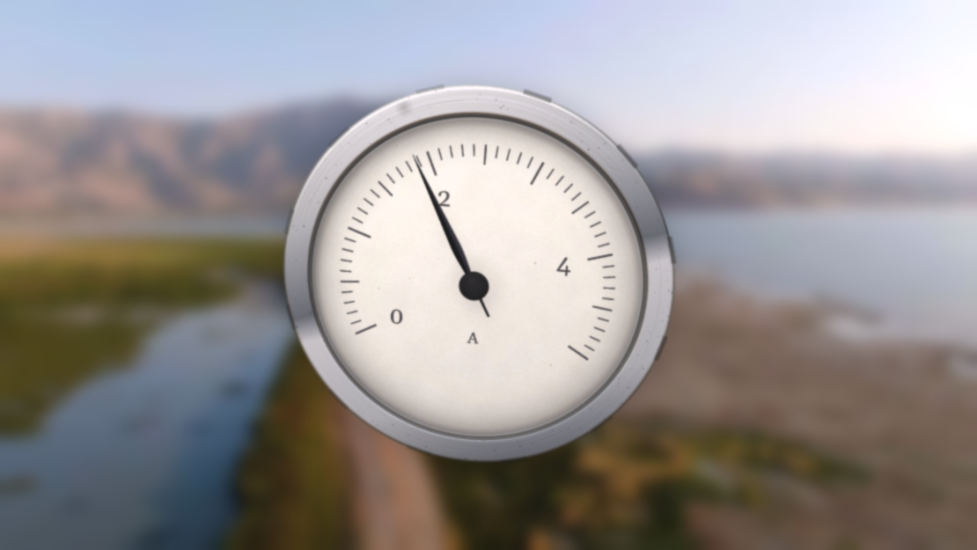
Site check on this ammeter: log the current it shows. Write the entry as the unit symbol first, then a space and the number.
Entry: A 1.9
